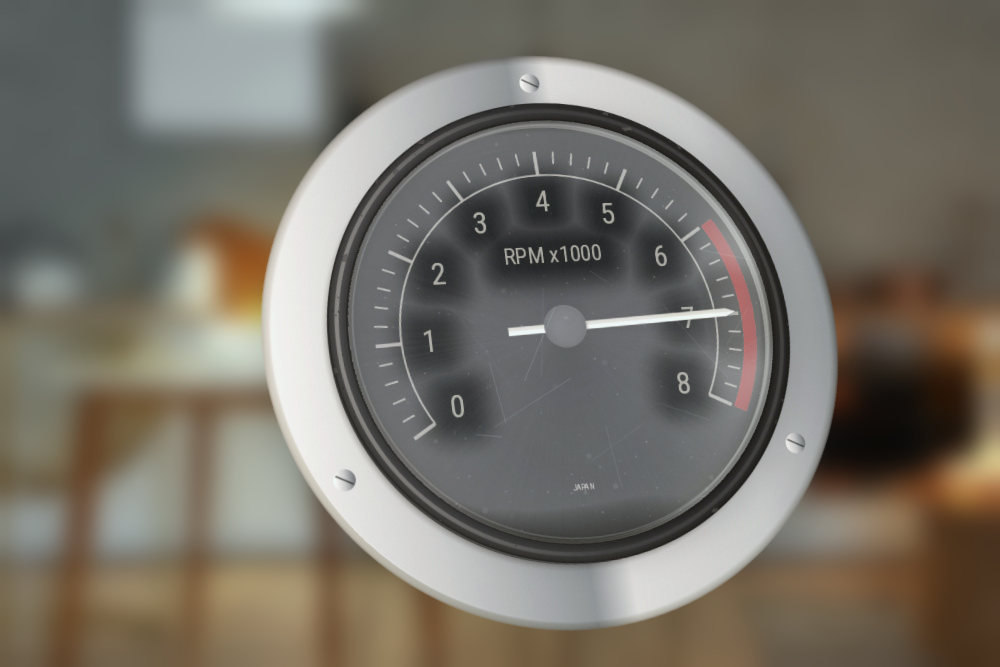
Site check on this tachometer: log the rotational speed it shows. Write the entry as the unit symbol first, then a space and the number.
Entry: rpm 7000
